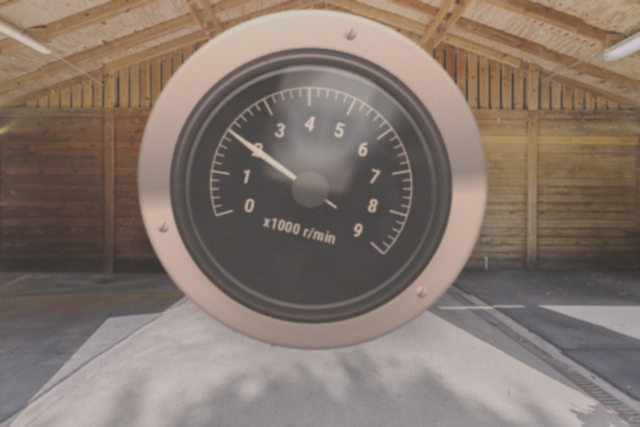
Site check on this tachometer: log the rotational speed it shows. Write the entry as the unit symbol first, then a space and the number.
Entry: rpm 2000
